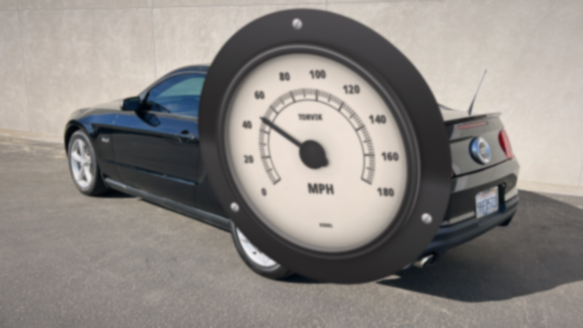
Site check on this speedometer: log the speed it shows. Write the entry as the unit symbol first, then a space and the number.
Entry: mph 50
